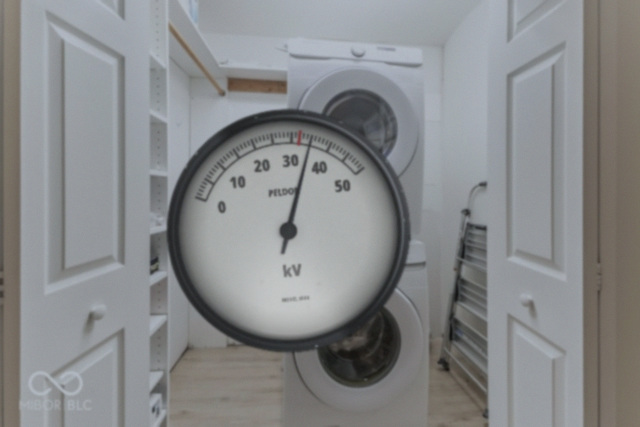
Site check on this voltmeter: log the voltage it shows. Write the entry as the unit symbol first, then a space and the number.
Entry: kV 35
